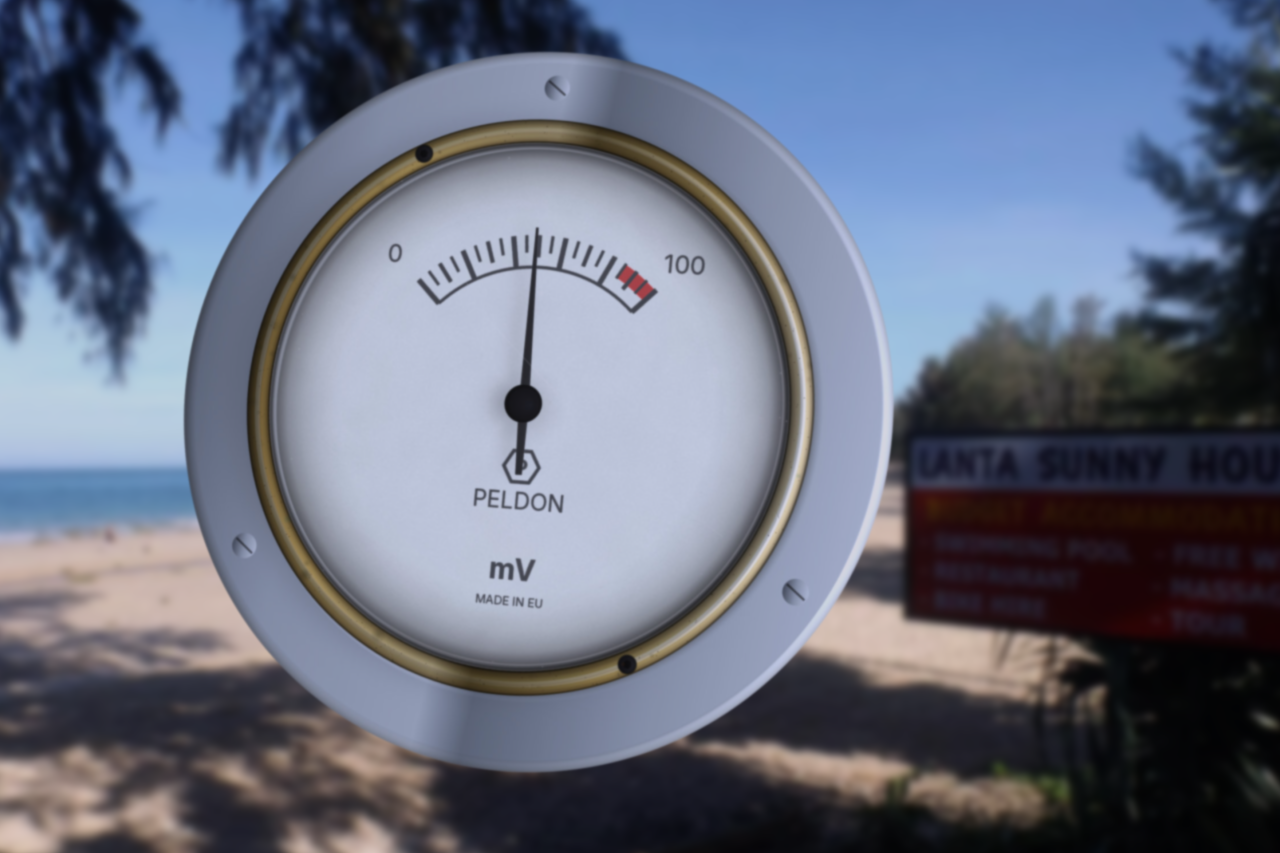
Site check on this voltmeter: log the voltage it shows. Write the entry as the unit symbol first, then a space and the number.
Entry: mV 50
